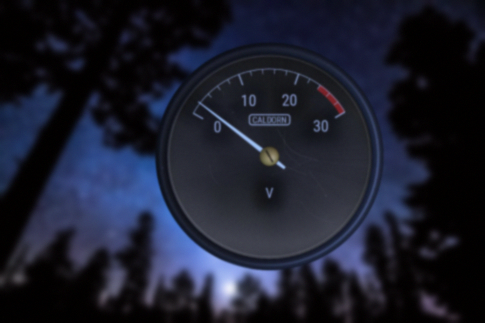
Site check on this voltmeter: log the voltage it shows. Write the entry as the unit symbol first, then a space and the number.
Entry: V 2
